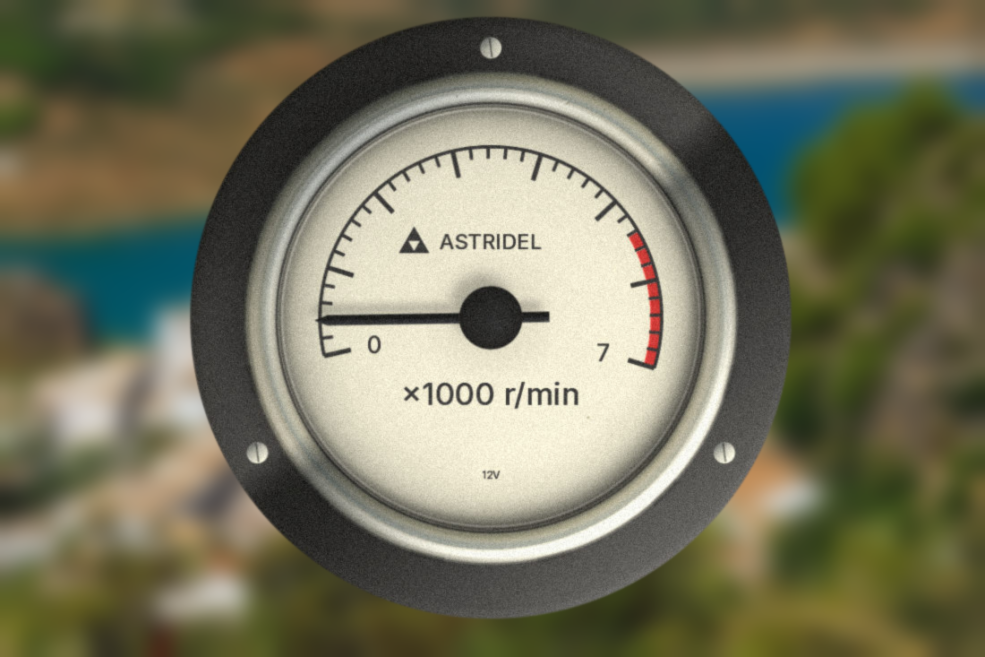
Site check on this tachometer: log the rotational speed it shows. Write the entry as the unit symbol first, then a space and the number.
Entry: rpm 400
